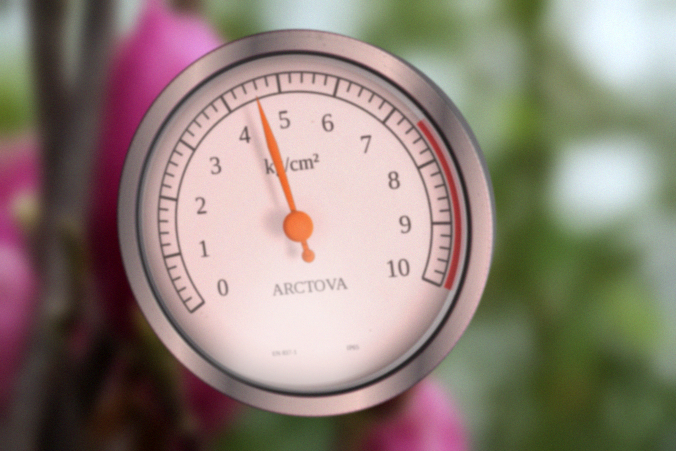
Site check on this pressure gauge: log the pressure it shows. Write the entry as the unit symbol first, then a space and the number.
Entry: kg/cm² 4.6
